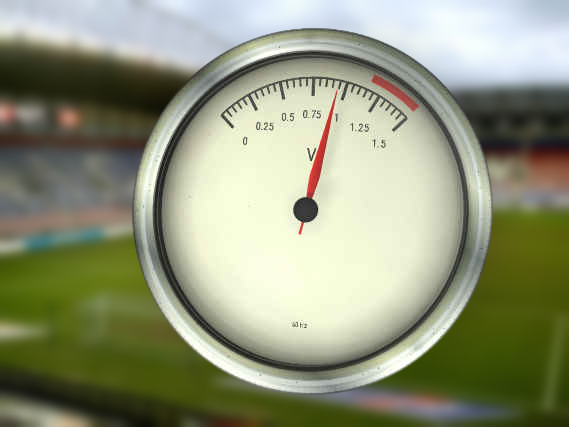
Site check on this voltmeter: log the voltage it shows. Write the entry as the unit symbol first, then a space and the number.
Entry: V 0.95
